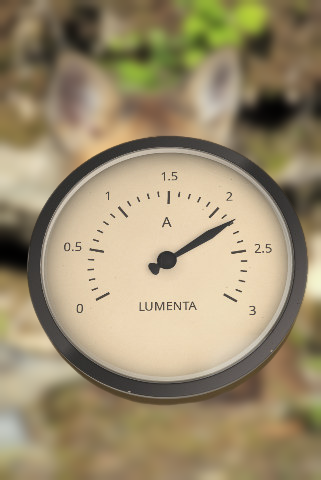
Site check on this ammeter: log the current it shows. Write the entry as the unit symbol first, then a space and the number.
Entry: A 2.2
